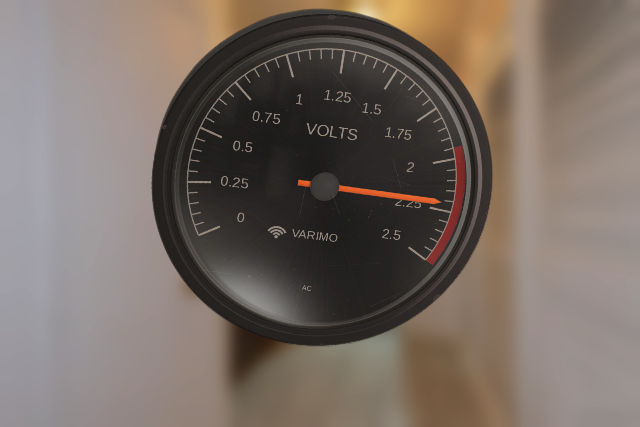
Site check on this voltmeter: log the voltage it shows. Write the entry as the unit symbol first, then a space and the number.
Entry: V 2.2
